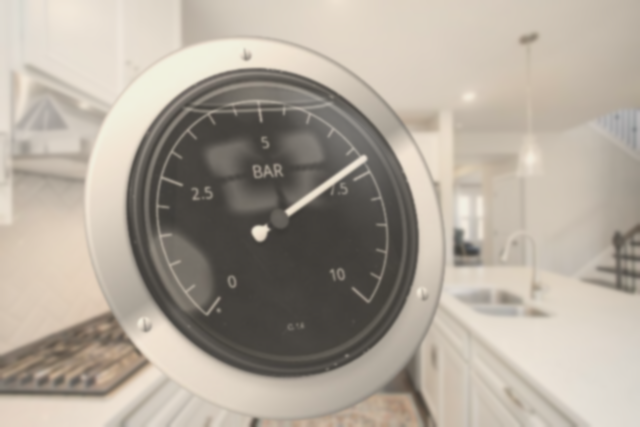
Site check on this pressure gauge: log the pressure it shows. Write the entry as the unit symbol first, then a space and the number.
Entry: bar 7.25
